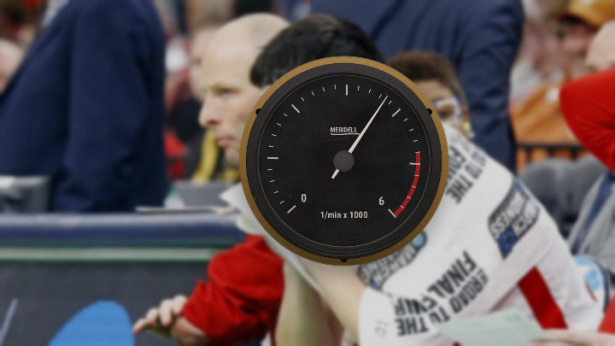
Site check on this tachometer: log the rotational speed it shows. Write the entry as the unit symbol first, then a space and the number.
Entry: rpm 3700
